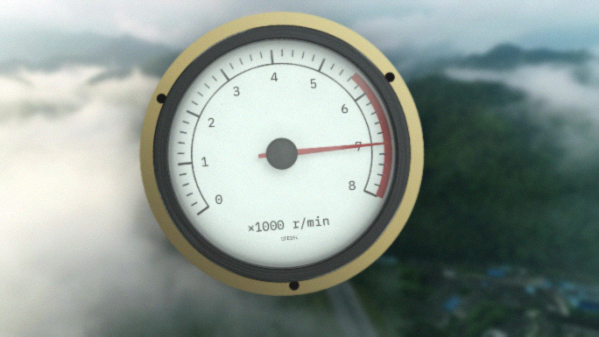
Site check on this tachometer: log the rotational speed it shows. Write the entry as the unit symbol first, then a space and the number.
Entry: rpm 7000
